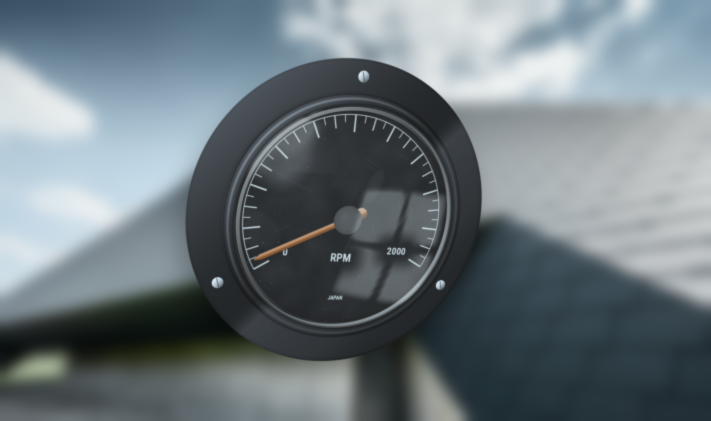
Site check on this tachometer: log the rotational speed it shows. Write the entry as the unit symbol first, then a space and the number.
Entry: rpm 50
